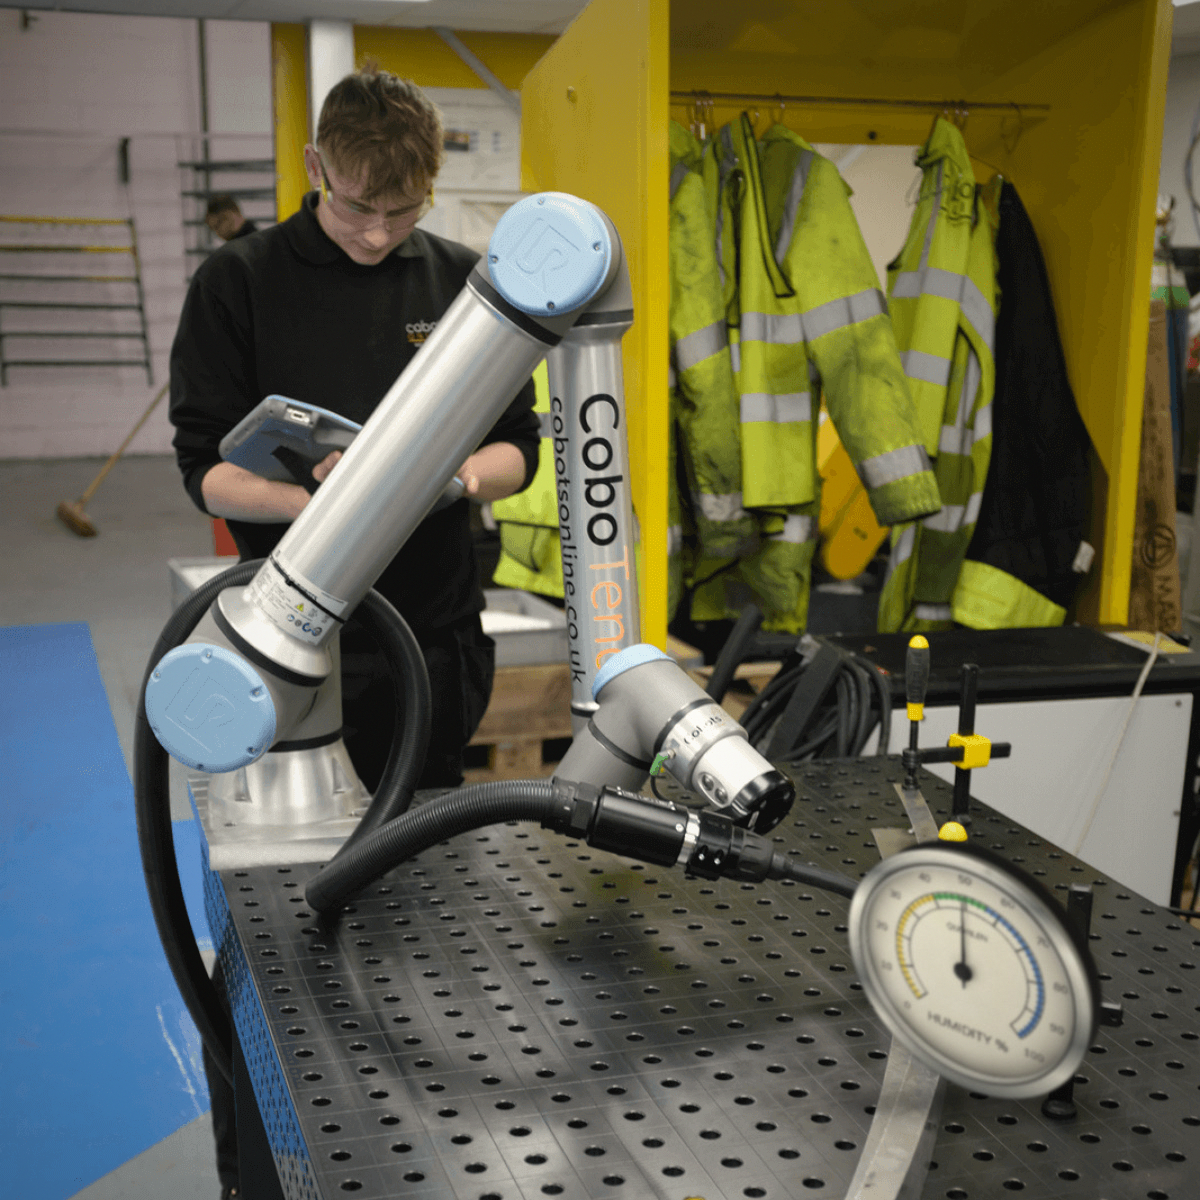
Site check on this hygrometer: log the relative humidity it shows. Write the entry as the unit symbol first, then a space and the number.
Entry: % 50
